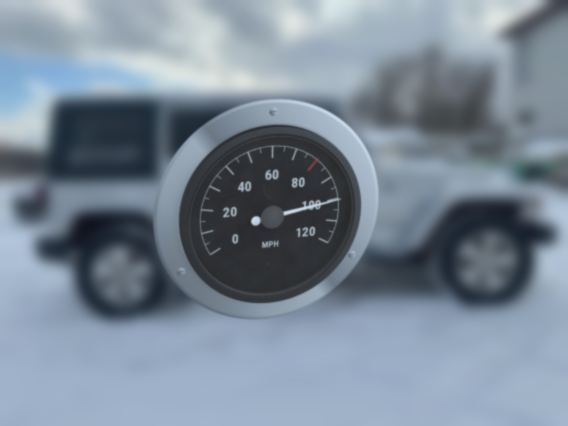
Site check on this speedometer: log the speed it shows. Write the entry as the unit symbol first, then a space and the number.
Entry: mph 100
